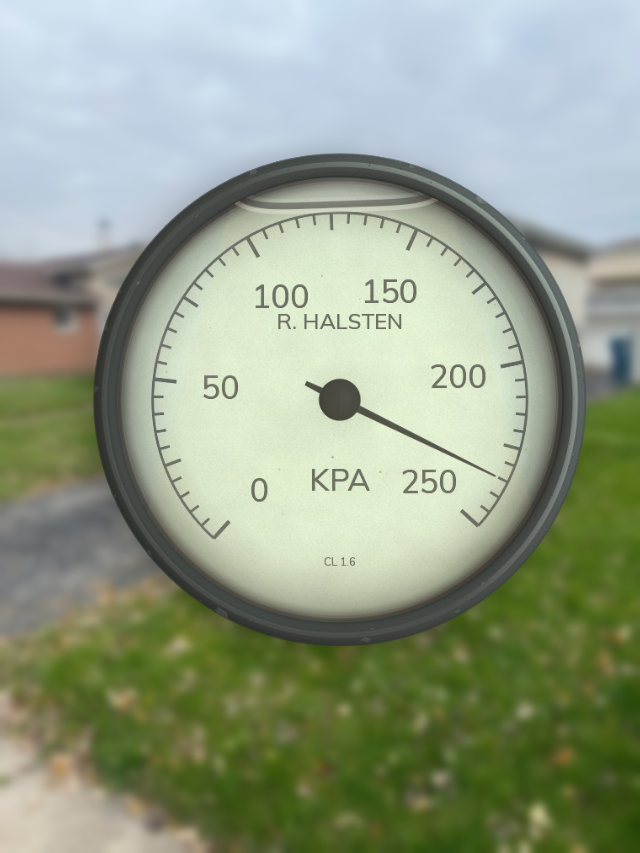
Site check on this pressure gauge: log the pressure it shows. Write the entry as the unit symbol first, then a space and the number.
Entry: kPa 235
